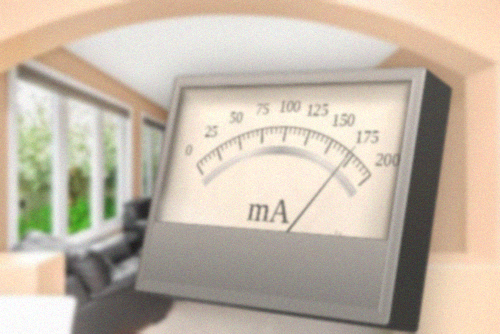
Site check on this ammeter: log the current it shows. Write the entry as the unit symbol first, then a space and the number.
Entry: mA 175
